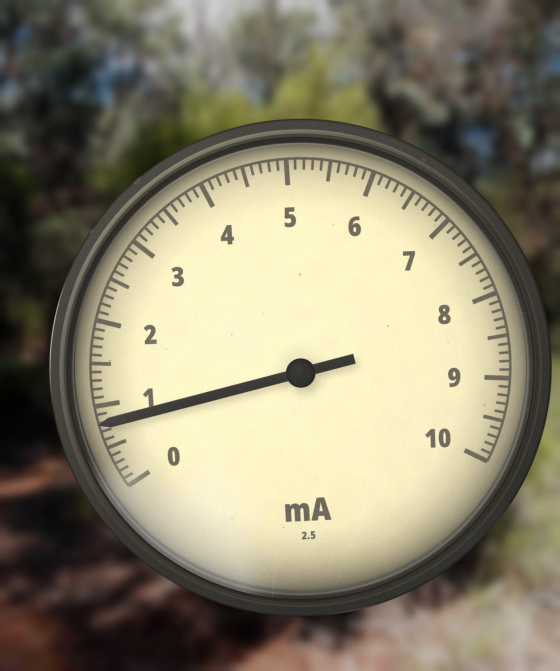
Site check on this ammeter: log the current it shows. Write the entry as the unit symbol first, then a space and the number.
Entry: mA 0.8
